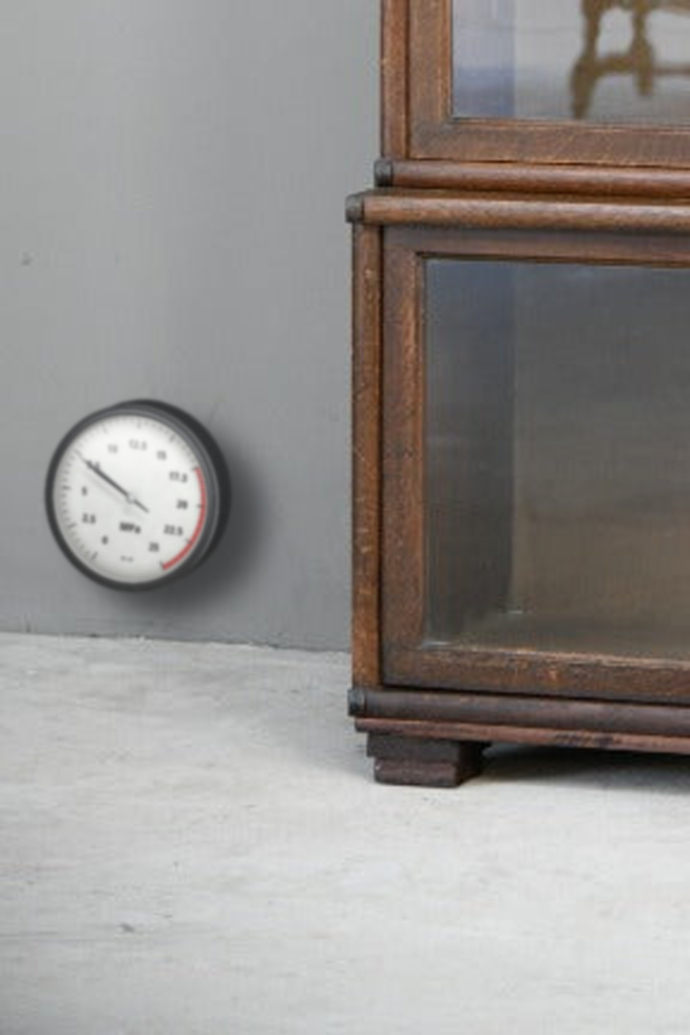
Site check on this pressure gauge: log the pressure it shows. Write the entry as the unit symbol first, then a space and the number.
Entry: MPa 7.5
